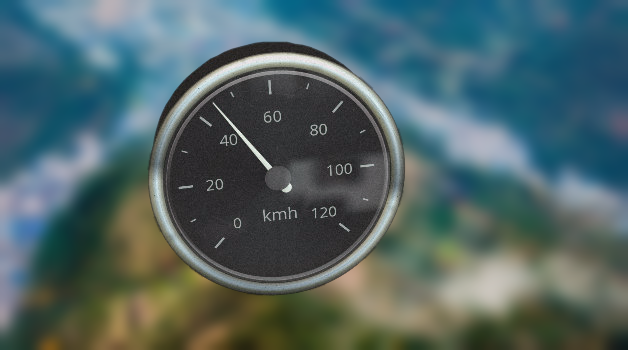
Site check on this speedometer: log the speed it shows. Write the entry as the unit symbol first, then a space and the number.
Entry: km/h 45
